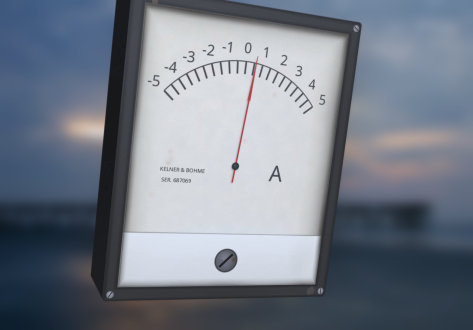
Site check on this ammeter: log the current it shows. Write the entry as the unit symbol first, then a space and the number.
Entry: A 0.5
